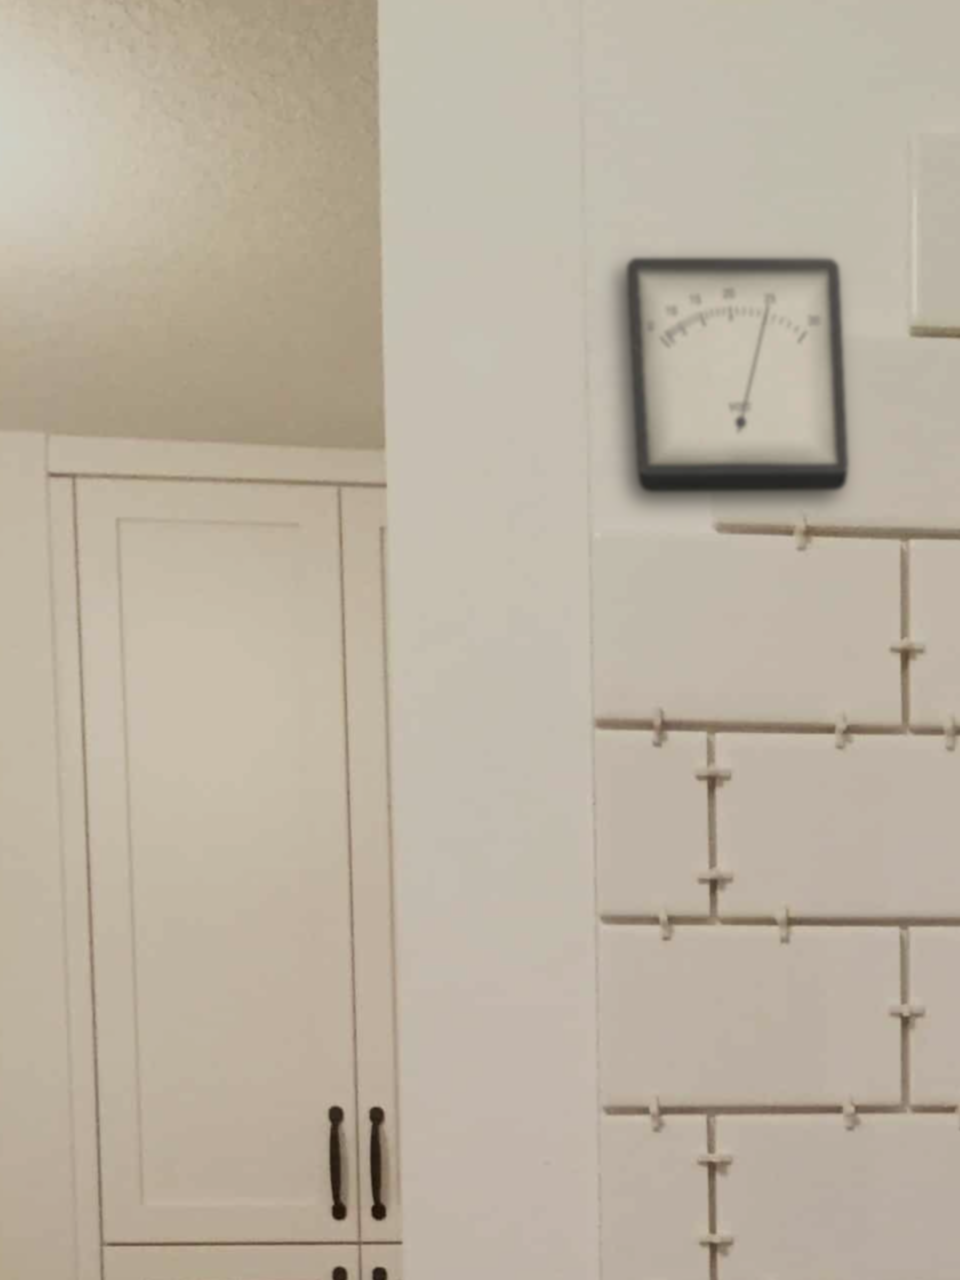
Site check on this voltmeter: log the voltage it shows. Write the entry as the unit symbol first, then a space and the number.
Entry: V 25
